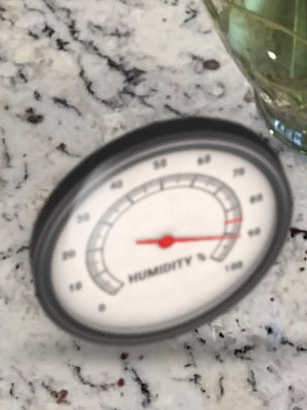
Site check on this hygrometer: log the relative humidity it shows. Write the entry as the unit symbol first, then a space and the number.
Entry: % 90
